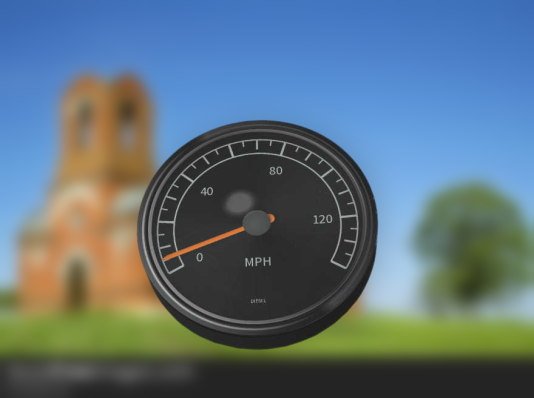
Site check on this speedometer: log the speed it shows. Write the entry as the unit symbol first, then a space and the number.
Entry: mph 5
